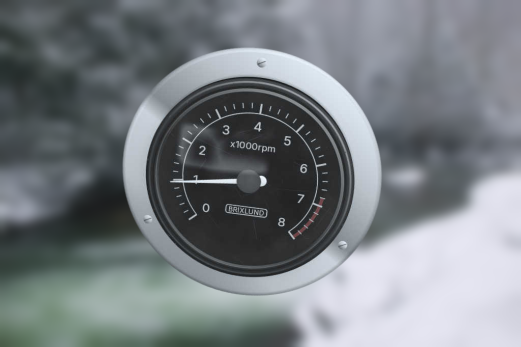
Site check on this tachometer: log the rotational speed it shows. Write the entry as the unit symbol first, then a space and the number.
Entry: rpm 1000
